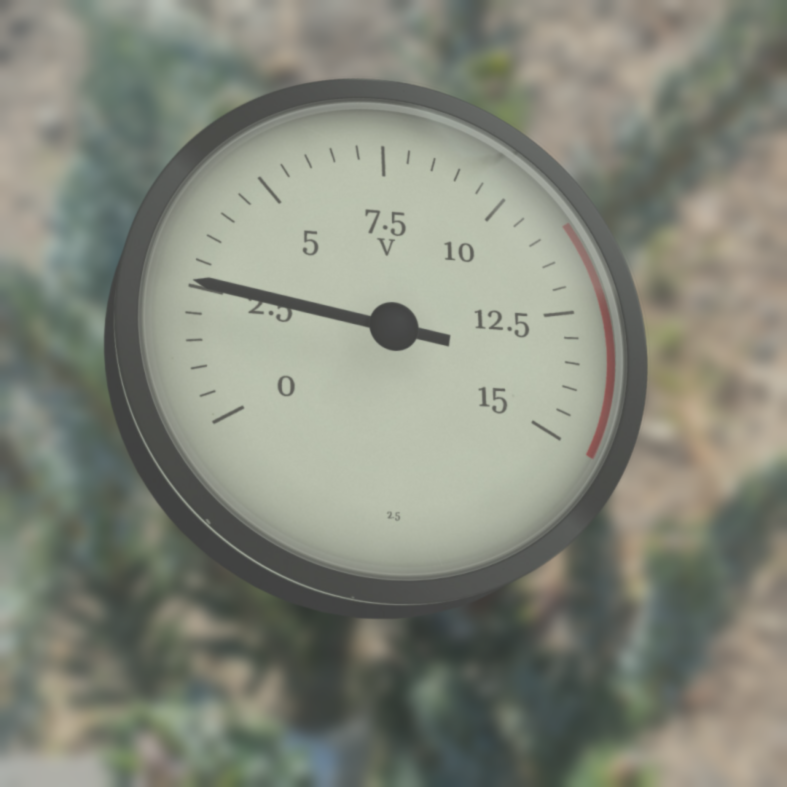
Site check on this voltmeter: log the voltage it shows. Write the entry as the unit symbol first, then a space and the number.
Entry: V 2.5
